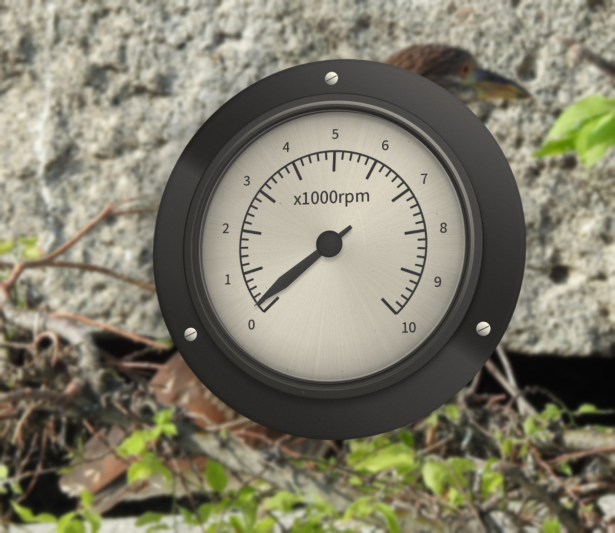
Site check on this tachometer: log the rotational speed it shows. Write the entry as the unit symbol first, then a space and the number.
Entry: rpm 200
